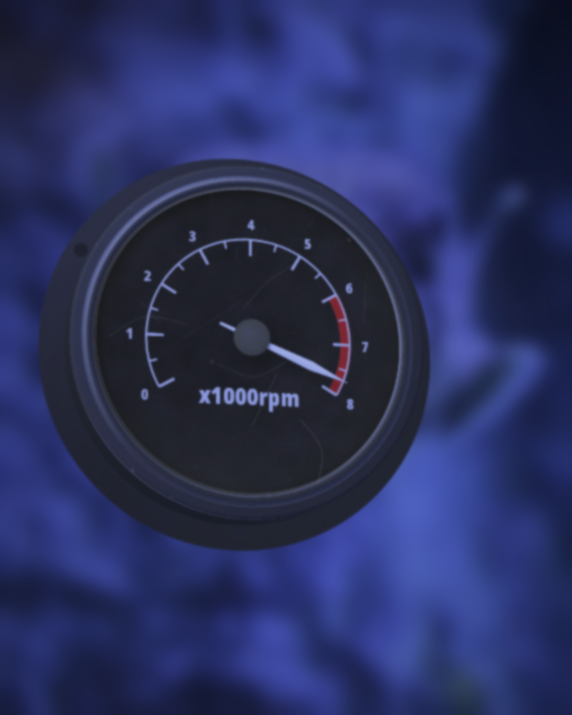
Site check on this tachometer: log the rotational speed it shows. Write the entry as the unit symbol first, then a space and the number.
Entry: rpm 7750
